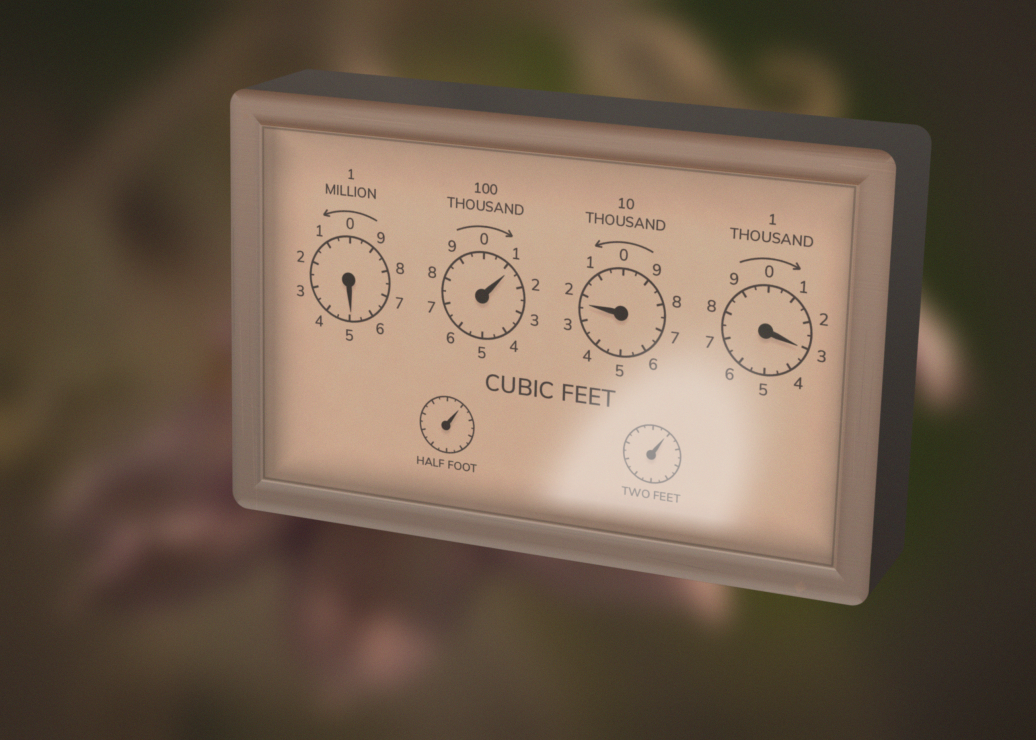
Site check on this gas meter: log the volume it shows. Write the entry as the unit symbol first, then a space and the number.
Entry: ft³ 512300
